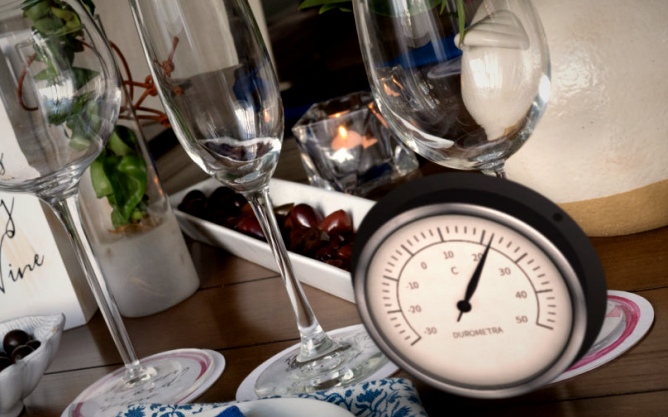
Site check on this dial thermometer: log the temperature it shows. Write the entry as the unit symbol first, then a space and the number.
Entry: °C 22
